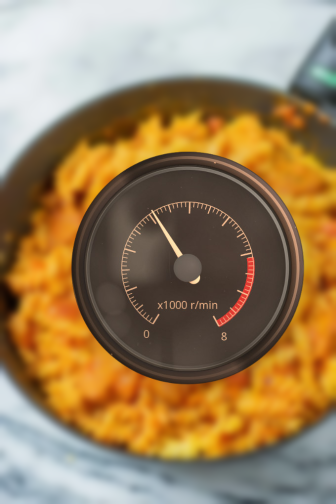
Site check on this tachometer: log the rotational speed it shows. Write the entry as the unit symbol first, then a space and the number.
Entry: rpm 3100
